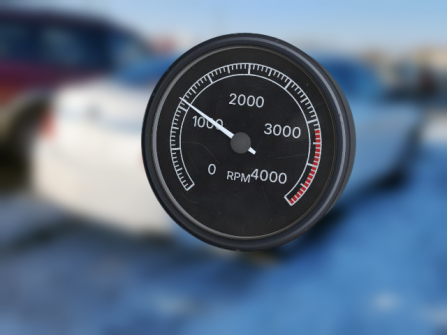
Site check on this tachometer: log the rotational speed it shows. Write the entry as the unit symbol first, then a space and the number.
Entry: rpm 1100
